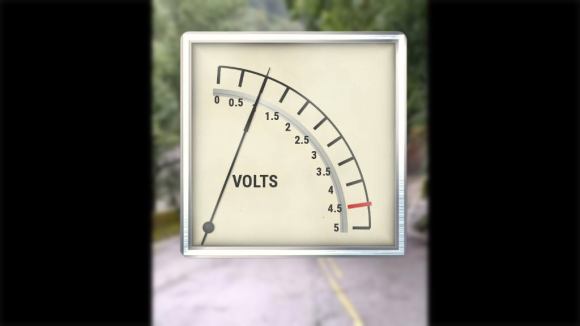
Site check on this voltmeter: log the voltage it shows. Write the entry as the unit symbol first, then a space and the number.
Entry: V 1
